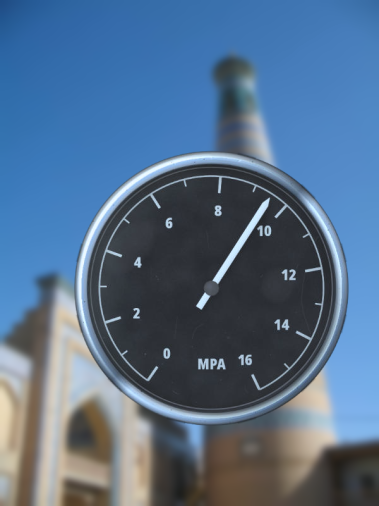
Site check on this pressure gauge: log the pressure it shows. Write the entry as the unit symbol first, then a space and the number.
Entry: MPa 9.5
